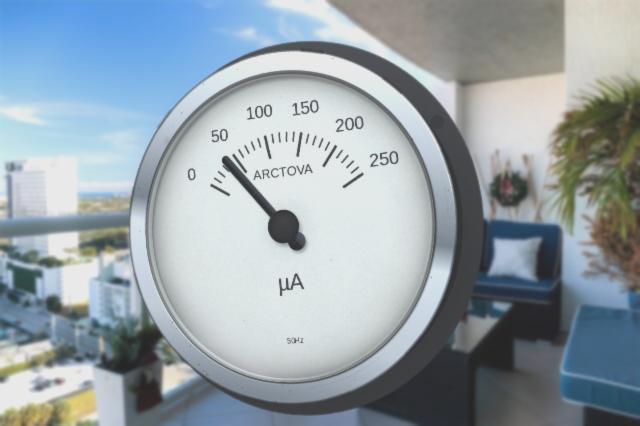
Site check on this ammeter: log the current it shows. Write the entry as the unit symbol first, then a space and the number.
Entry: µA 40
